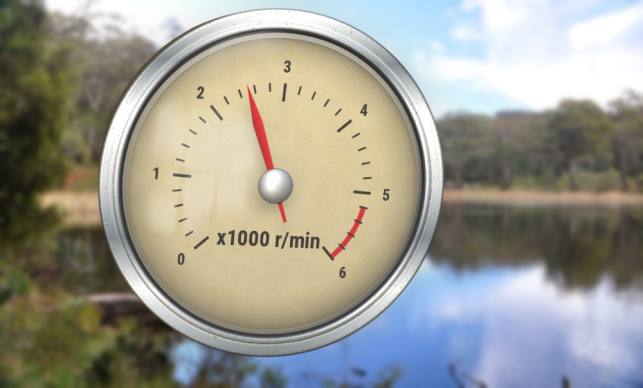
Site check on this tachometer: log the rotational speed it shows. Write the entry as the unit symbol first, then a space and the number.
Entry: rpm 2500
